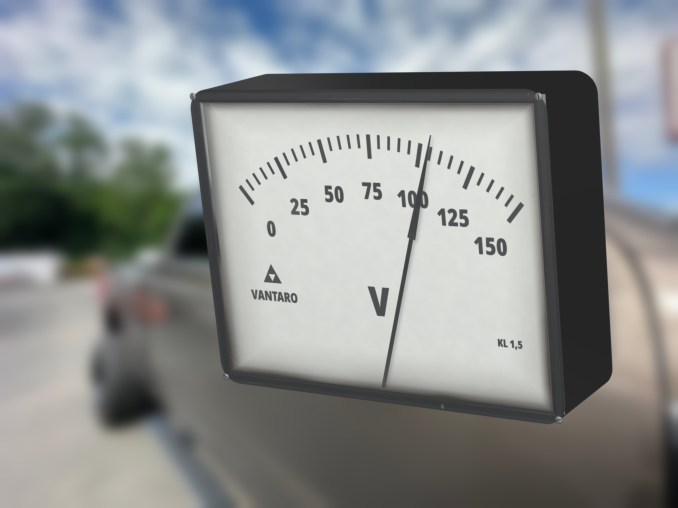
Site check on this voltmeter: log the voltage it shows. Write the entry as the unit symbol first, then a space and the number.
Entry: V 105
